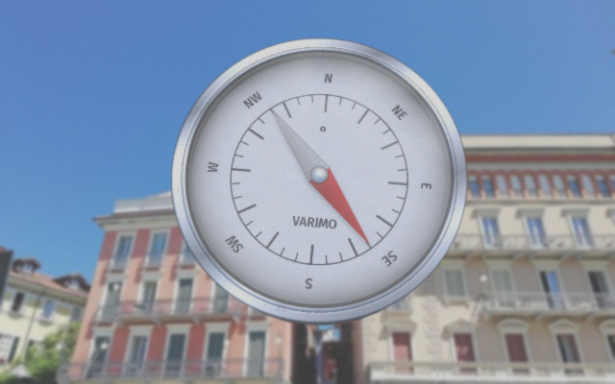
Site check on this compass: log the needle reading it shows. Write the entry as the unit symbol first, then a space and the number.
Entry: ° 140
